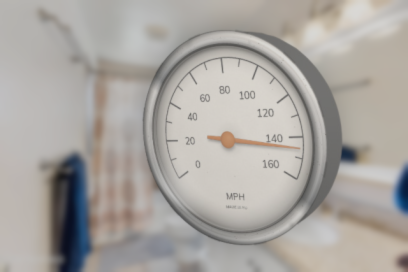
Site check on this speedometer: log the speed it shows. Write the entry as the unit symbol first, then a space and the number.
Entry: mph 145
